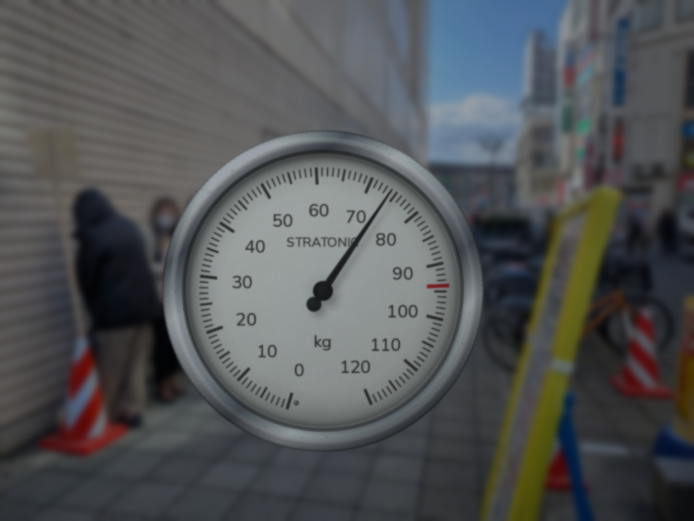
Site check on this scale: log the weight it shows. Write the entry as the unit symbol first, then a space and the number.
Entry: kg 74
